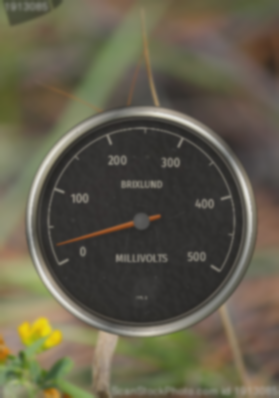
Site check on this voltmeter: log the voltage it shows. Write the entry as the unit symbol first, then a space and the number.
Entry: mV 25
